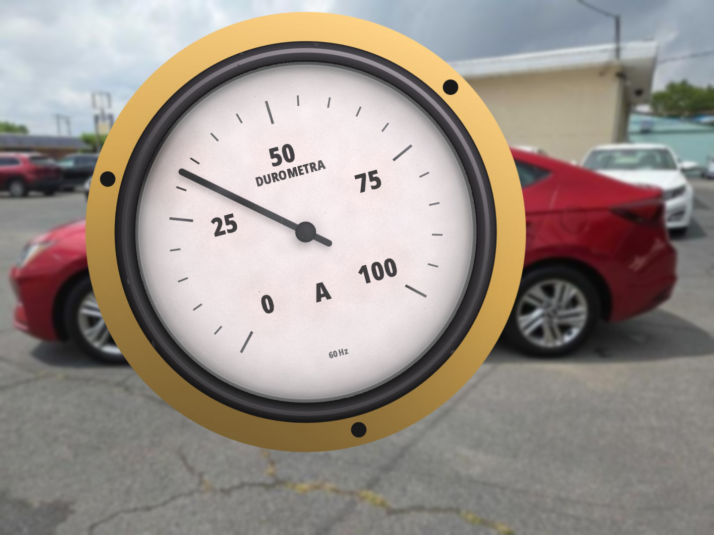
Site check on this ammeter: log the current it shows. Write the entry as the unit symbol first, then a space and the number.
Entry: A 32.5
